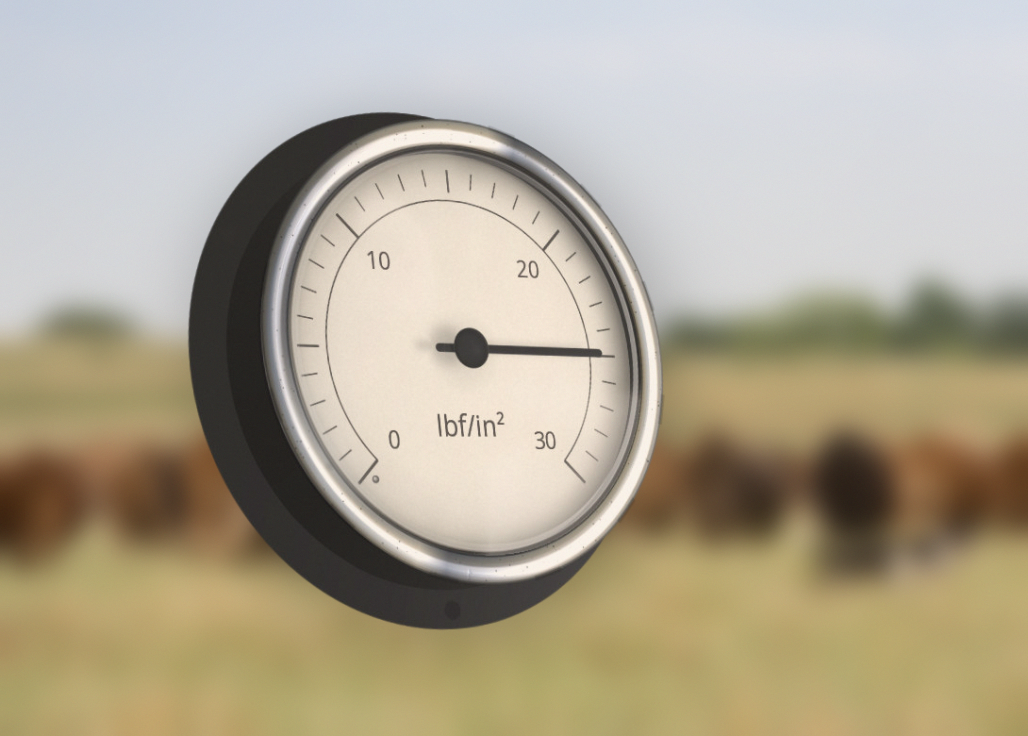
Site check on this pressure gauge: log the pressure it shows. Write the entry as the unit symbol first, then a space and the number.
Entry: psi 25
